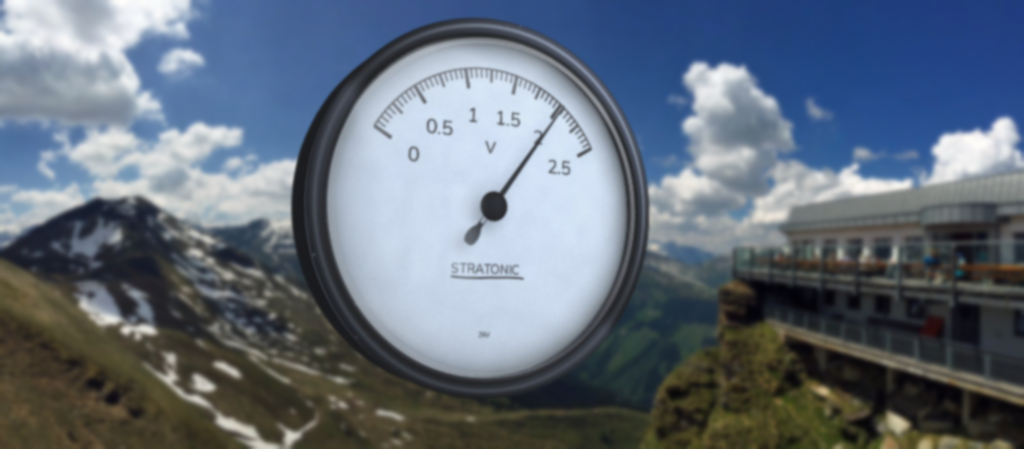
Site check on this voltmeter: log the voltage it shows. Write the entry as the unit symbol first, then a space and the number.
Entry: V 2
